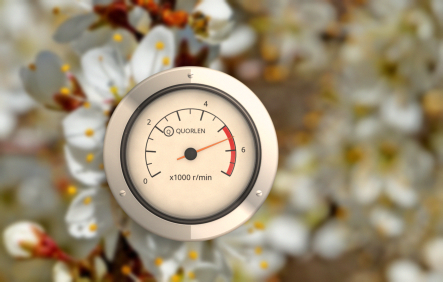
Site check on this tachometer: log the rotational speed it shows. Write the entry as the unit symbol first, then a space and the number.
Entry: rpm 5500
